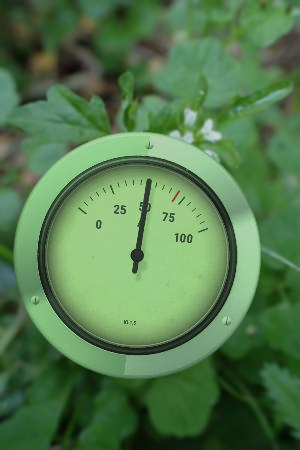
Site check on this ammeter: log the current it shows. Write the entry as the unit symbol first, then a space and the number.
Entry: A 50
